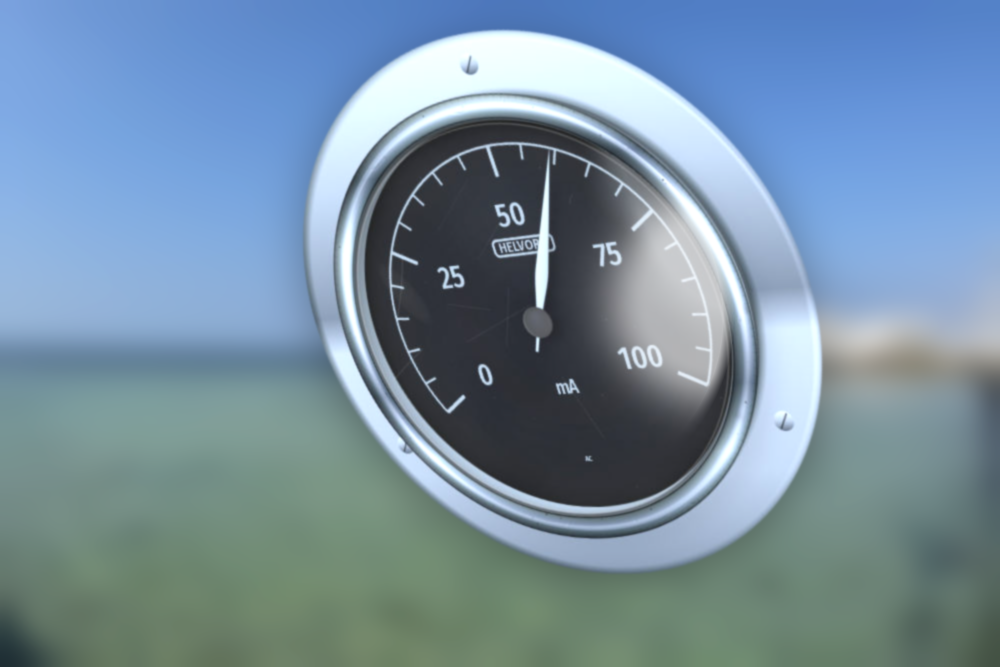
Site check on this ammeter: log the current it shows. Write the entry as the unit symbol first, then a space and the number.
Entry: mA 60
